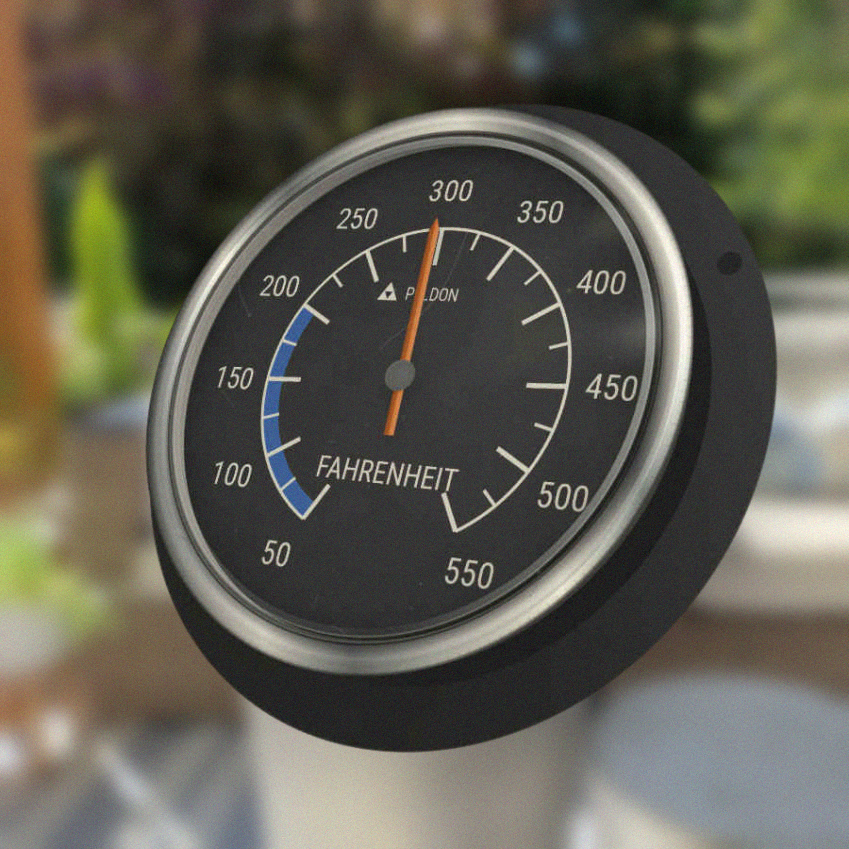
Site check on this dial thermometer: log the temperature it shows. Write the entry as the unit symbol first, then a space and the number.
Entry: °F 300
